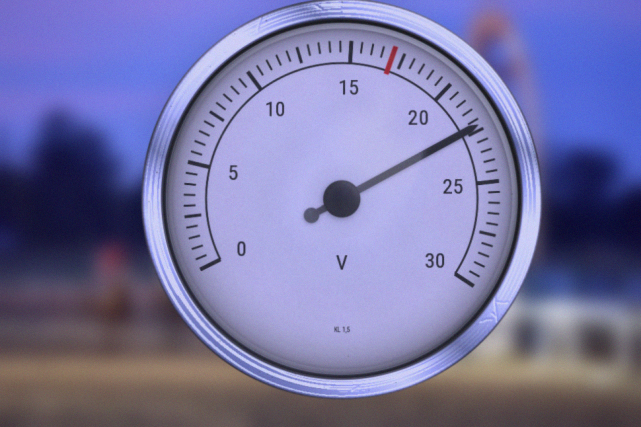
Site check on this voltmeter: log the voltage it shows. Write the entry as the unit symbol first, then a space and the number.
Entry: V 22.25
